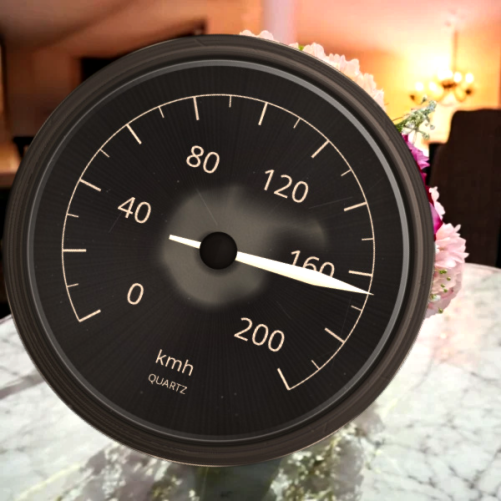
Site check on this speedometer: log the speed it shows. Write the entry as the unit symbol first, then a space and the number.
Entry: km/h 165
